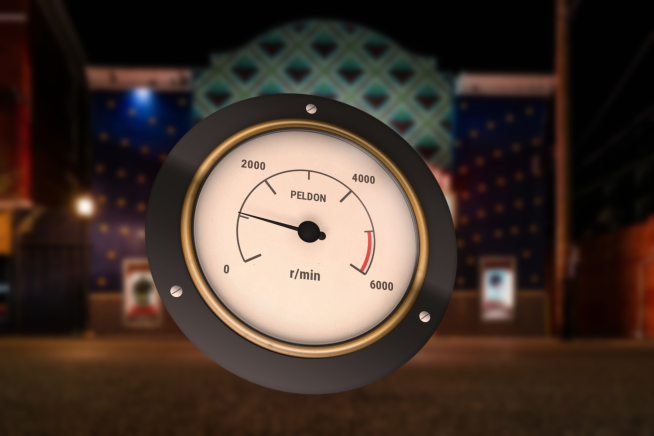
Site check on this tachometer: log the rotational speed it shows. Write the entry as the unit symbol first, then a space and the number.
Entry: rpm 1000
